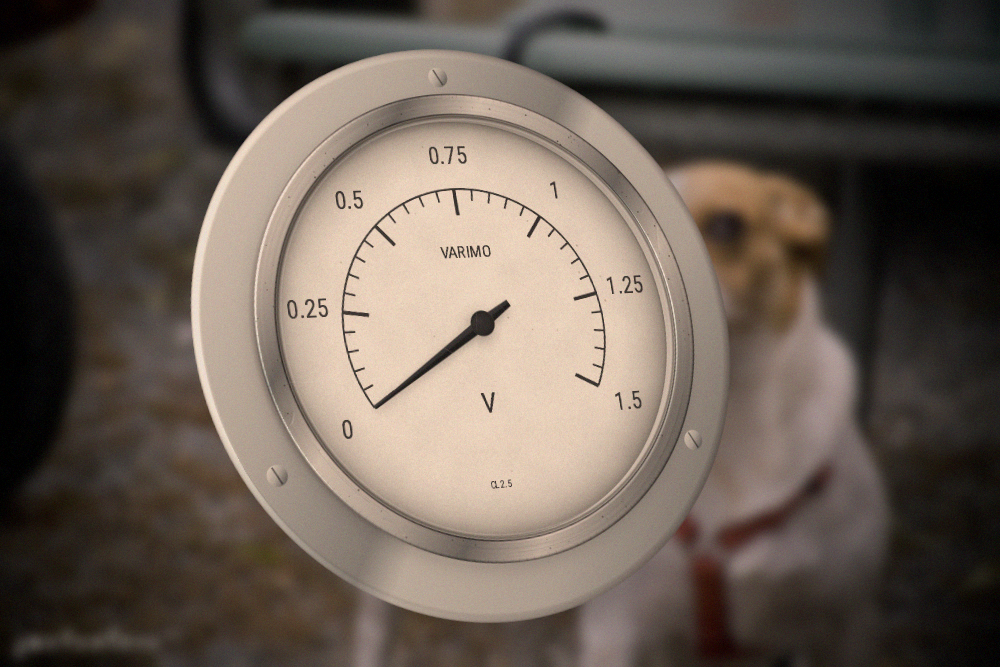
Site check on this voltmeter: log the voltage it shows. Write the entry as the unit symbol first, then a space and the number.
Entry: V 0
